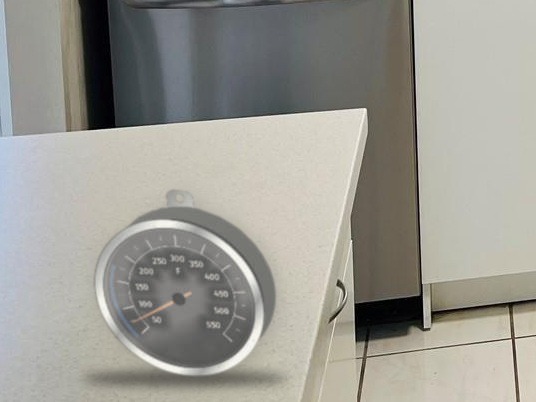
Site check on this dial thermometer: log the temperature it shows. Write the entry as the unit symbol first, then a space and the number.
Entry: °F 75
